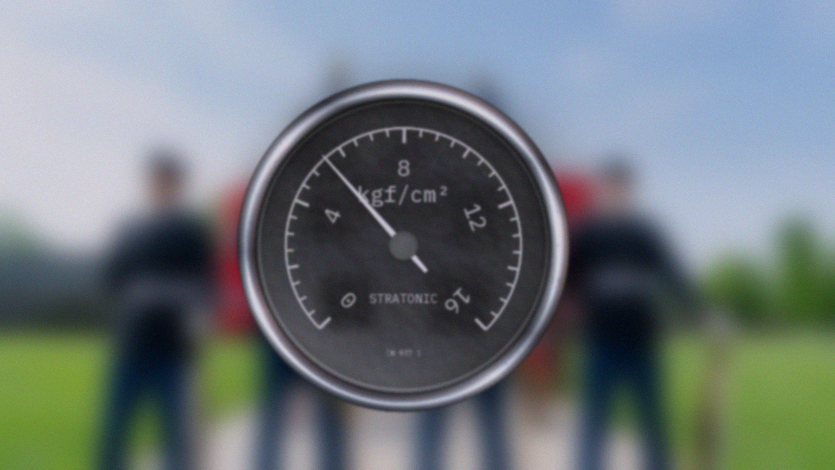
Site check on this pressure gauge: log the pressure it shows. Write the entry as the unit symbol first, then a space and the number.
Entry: kg/cm² 5.5
